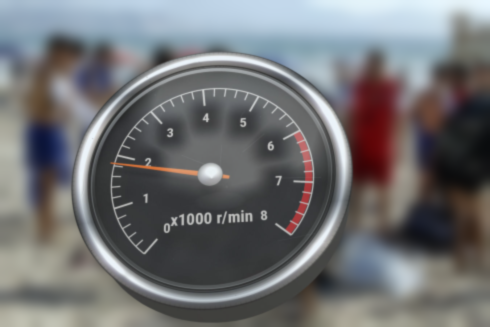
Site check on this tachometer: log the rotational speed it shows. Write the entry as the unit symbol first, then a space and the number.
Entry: rpm 1800
